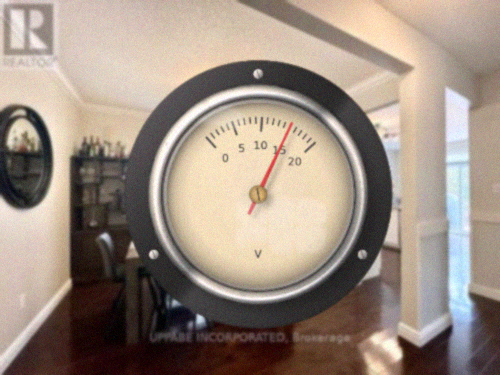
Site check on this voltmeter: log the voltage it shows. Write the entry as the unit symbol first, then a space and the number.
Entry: V 15
